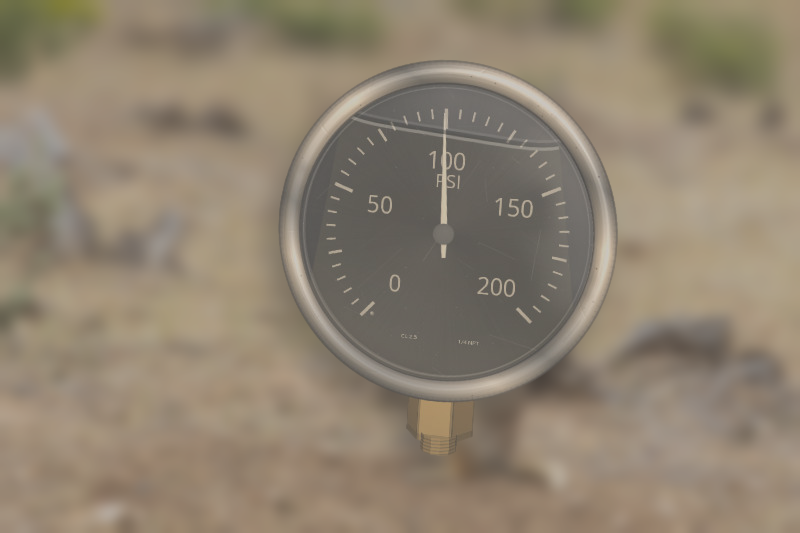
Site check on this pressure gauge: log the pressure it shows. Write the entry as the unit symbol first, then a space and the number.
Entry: psi 100
